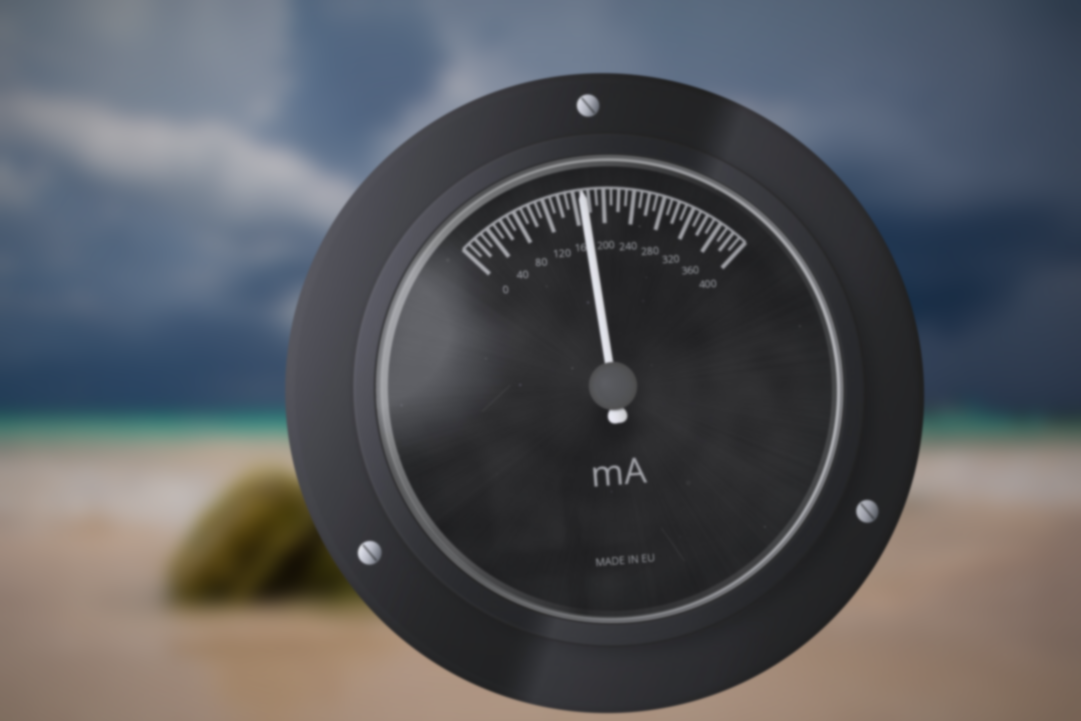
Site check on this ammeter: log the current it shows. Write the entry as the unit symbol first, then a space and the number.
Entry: mA 170
